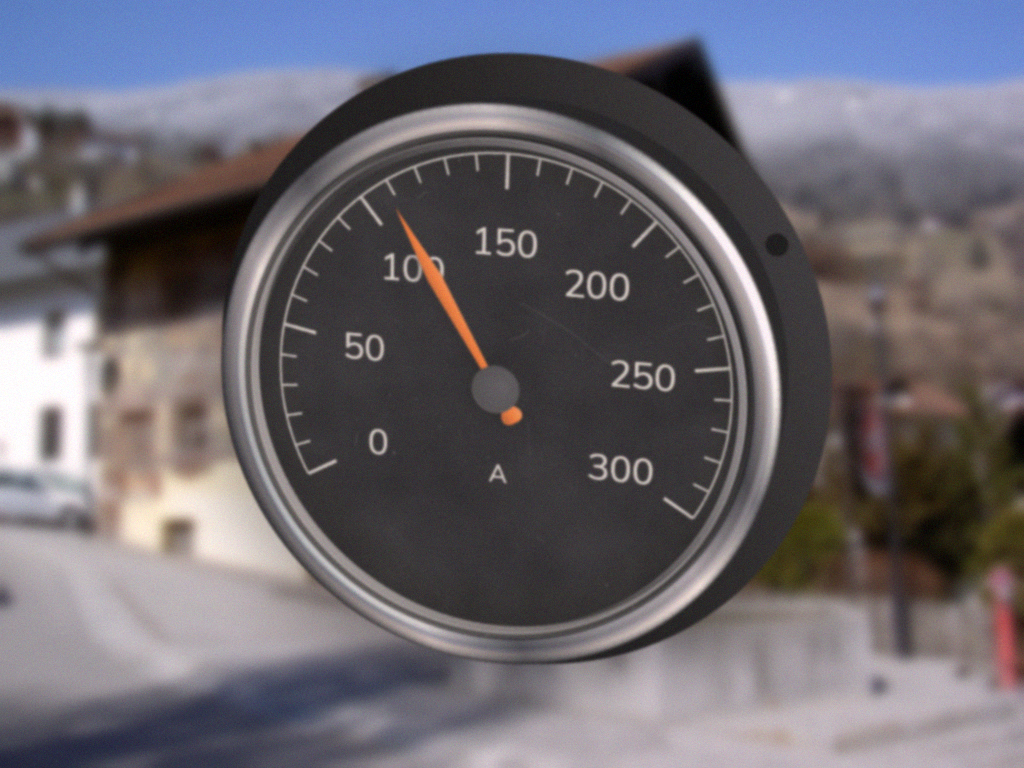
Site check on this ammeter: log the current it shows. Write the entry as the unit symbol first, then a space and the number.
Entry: A 110
